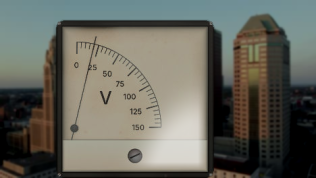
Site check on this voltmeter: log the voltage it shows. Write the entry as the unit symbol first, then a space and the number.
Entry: V 20
